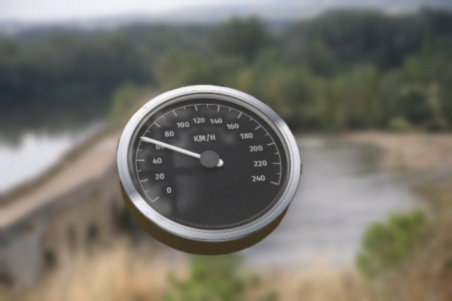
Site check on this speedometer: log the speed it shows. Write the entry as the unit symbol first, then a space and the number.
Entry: km/h 60
